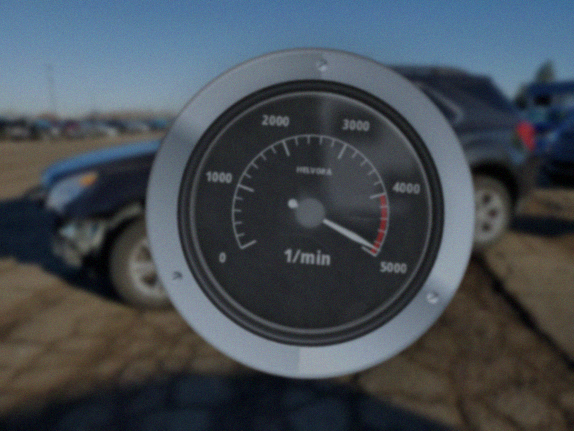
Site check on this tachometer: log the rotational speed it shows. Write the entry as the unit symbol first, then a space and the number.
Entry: rpm 4900
